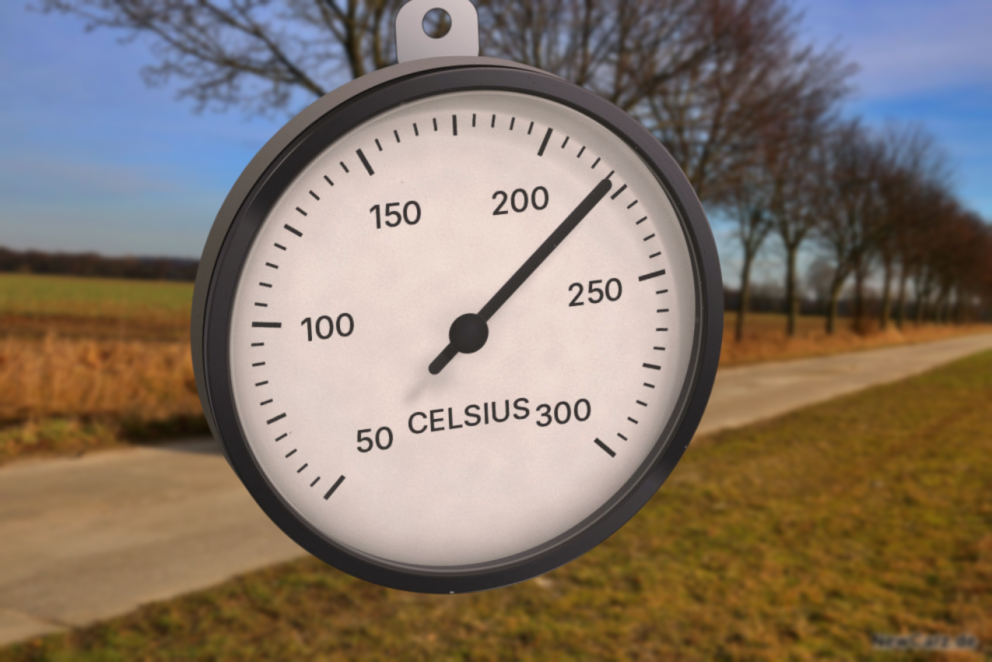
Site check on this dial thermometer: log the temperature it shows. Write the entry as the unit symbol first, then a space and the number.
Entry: °C 220
